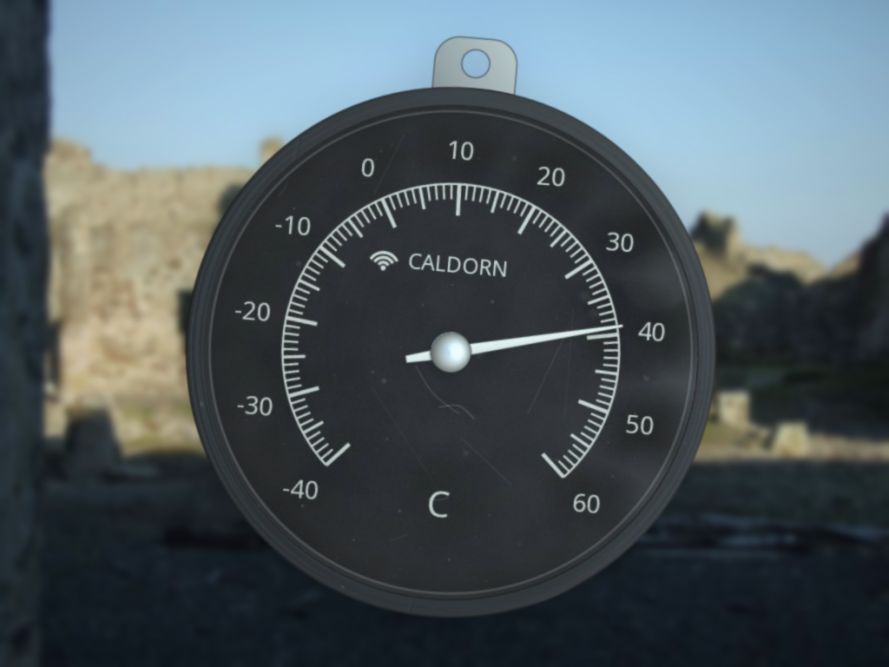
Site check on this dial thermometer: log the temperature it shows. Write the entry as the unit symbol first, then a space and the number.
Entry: °C 39
